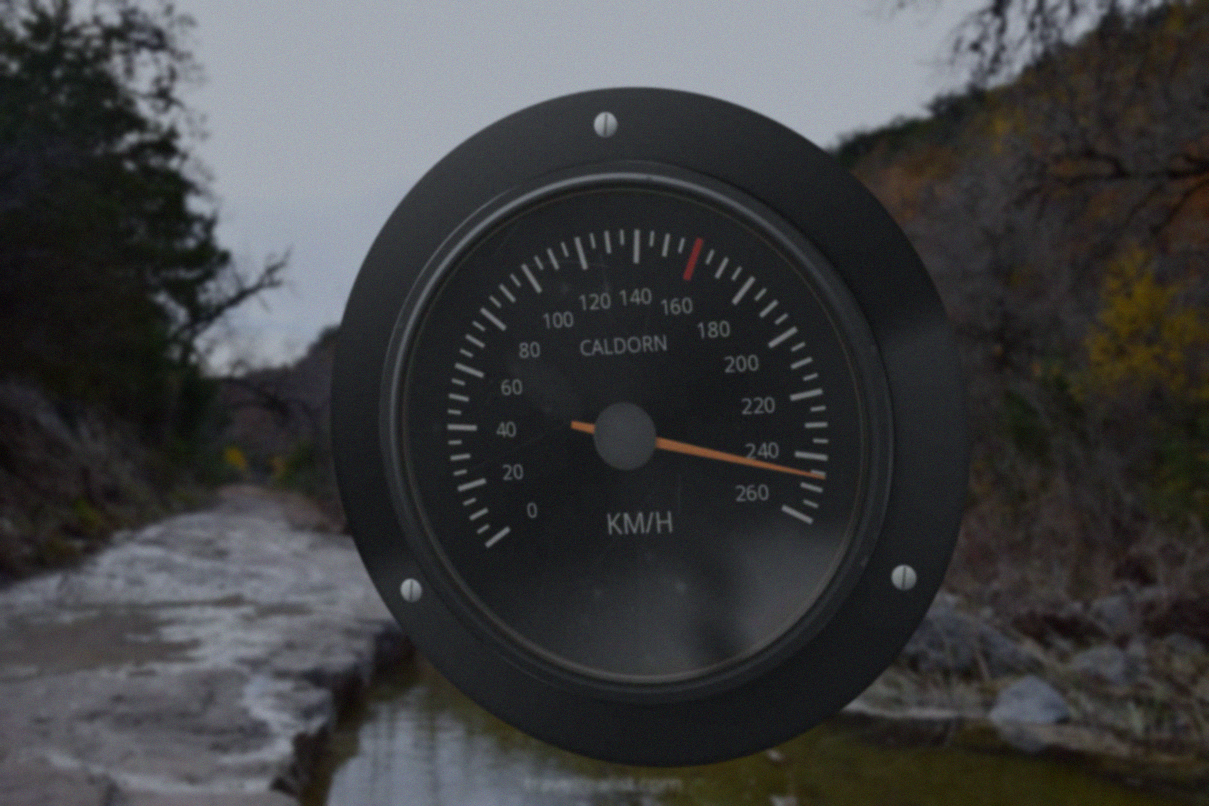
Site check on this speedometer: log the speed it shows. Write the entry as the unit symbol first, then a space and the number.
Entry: km/h 245
